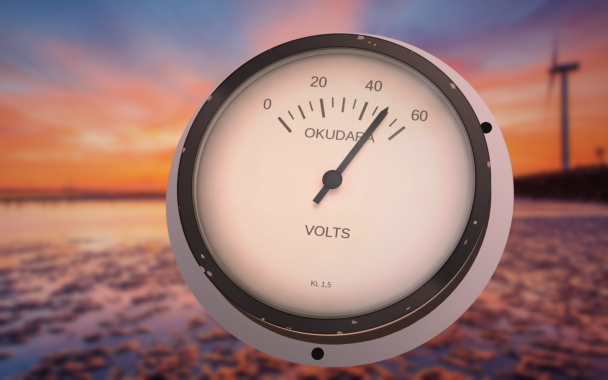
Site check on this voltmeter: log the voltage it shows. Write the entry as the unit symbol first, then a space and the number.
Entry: V 50
